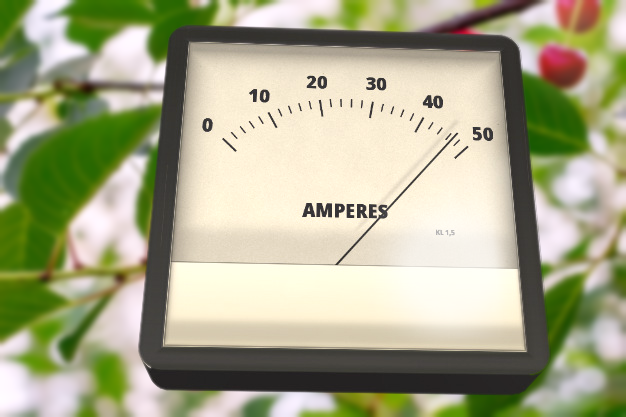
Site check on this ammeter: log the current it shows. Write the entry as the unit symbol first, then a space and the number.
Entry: A 47
